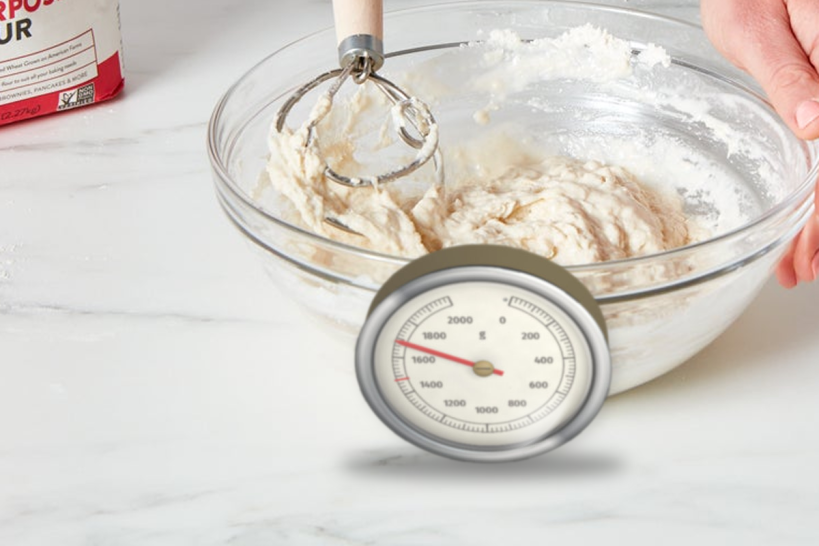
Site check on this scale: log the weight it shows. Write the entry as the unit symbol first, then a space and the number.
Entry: g 1700
